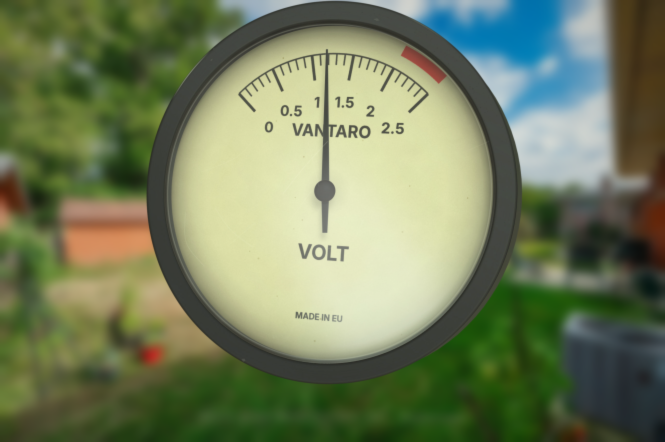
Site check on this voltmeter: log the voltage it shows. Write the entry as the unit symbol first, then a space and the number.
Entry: V 1.2
